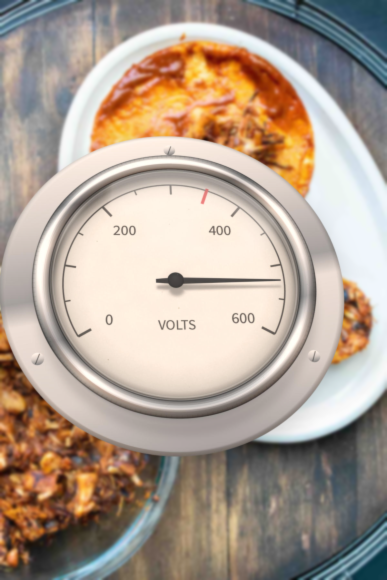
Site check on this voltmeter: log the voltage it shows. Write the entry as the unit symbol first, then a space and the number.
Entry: V 525
